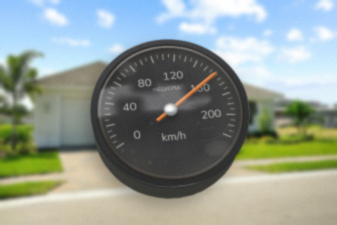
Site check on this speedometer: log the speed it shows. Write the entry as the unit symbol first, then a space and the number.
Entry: km/h 160
